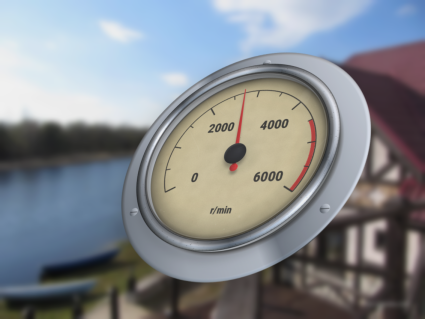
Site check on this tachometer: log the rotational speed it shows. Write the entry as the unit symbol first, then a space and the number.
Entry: rpm 2750
